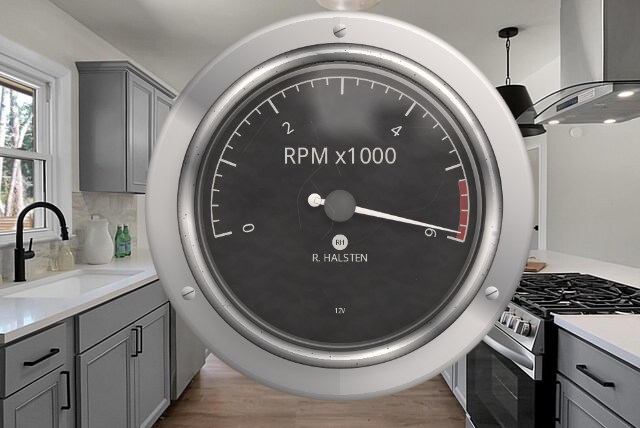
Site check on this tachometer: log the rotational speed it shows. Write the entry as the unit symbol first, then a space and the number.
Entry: rpm 5900
